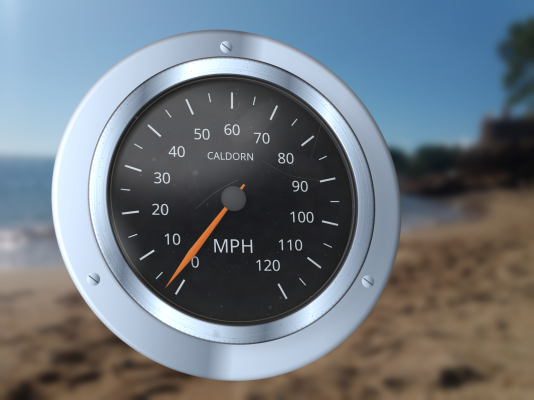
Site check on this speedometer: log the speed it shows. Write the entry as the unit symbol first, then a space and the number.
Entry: mph 2.5
